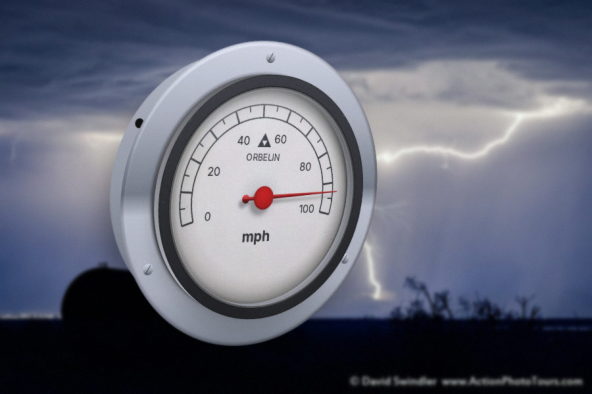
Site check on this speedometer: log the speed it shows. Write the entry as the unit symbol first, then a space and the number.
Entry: mph 92.5
